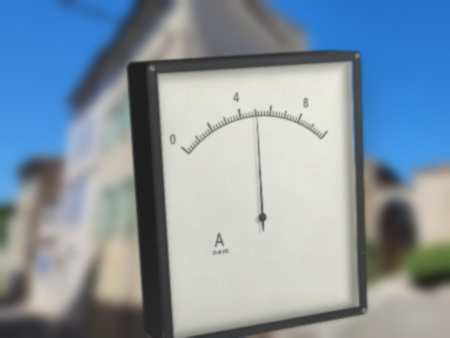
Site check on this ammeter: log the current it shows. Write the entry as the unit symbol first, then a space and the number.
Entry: A 5
